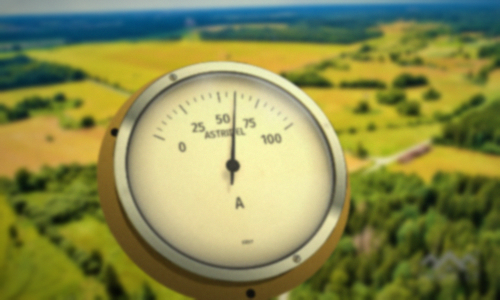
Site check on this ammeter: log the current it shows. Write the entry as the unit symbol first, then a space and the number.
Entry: A 60
